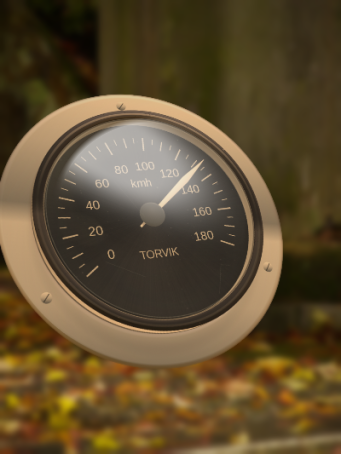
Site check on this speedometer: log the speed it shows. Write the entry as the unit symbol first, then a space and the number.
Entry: km/h 132.5
